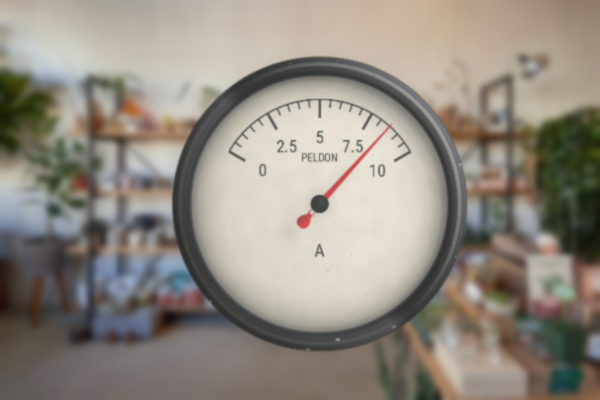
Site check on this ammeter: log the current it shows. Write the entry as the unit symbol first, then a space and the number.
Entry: A 8.5
